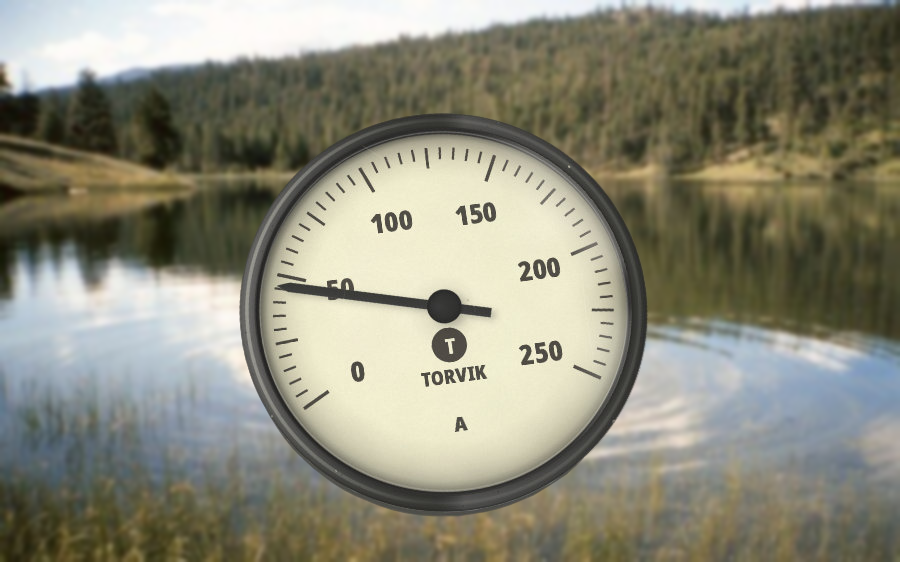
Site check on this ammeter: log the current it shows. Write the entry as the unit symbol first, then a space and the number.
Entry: A 45
